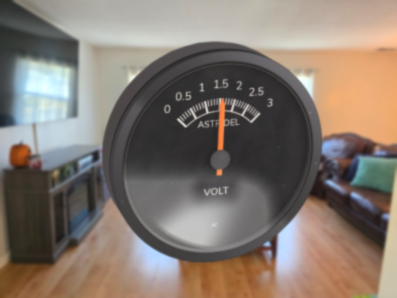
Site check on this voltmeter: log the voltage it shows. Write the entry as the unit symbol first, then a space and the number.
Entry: V 1.5
